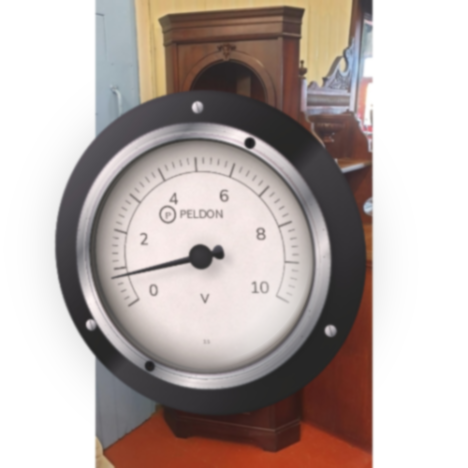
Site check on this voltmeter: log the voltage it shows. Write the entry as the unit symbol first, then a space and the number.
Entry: V 0.8
